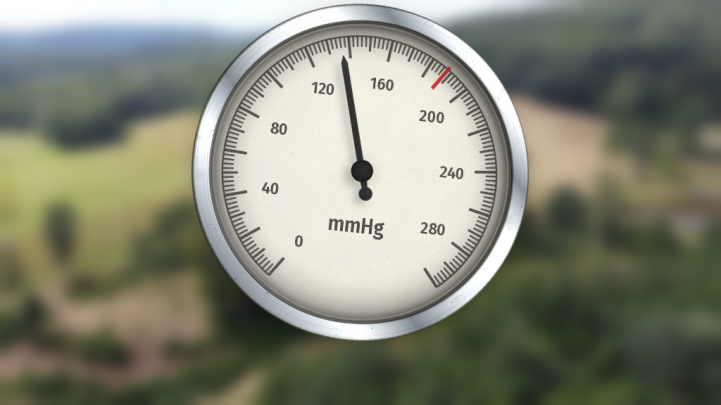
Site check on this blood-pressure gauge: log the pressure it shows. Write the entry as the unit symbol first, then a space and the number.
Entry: mmHg 136
